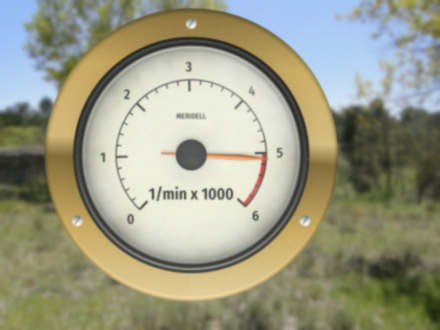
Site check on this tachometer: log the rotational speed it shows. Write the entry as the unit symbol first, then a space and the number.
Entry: rpm 5100
